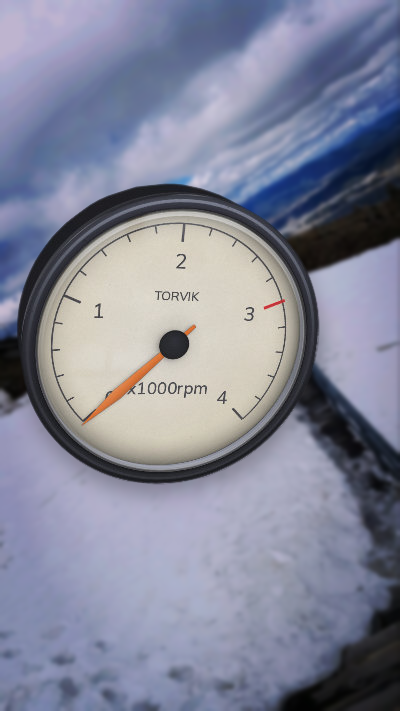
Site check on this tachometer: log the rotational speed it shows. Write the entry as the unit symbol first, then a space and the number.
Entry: rpm 0
